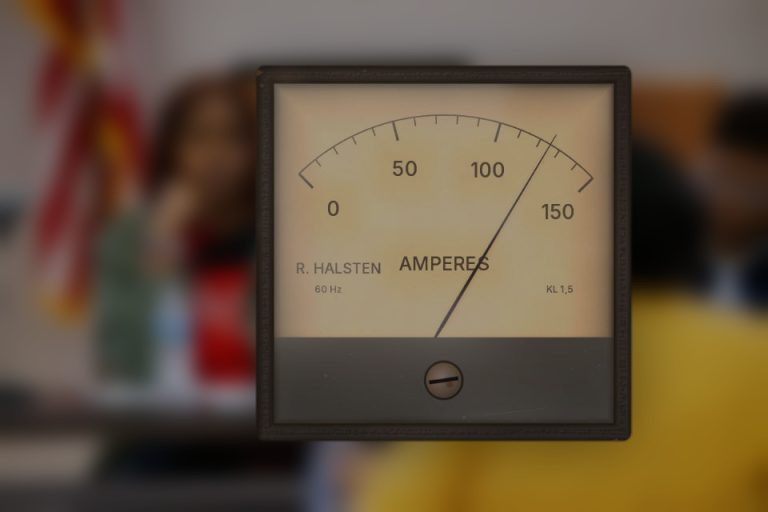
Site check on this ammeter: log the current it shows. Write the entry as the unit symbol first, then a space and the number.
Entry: A 125
